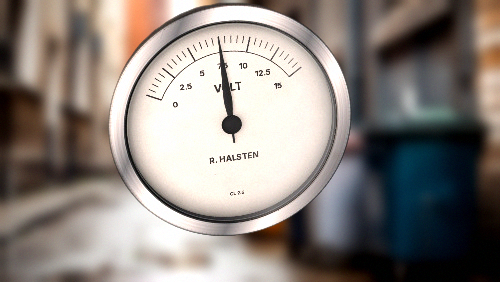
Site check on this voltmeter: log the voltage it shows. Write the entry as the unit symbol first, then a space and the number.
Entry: V 7.5
